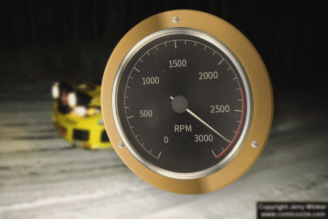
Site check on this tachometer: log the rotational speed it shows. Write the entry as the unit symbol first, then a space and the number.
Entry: rpm 2800
